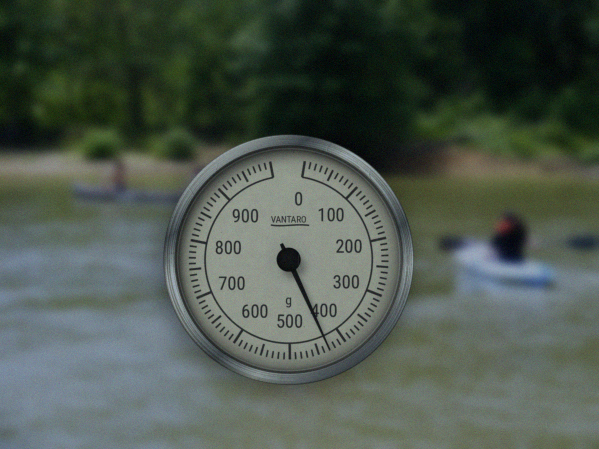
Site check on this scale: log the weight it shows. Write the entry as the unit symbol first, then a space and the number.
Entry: g 430
